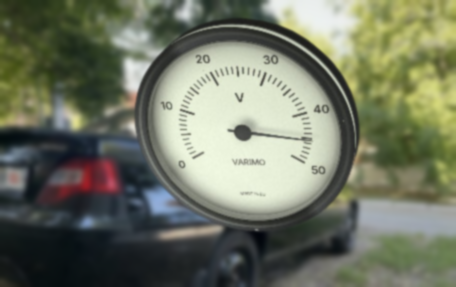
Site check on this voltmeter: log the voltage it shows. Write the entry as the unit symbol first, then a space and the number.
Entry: V 45
